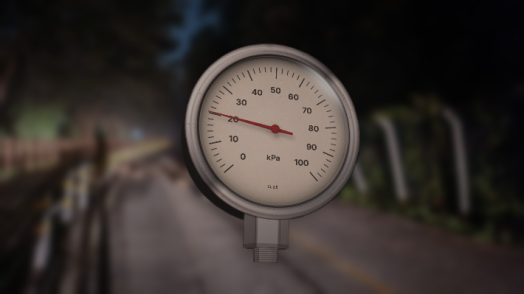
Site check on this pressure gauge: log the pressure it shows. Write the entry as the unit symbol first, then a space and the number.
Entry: kPa 20
